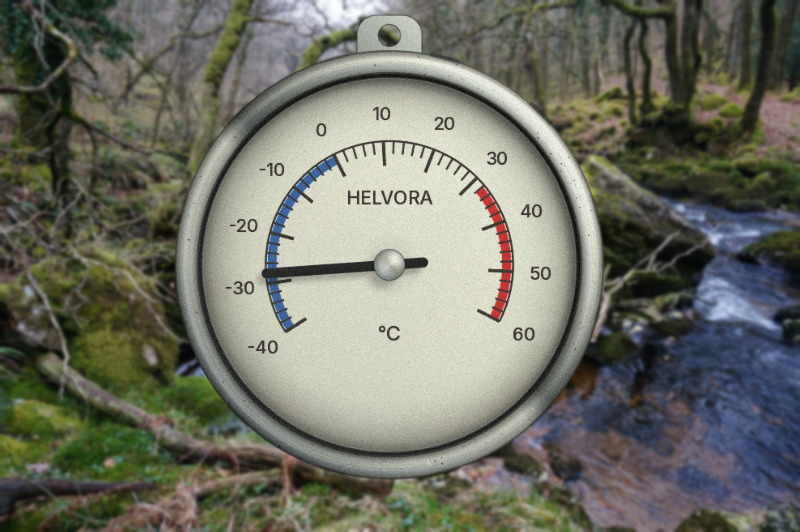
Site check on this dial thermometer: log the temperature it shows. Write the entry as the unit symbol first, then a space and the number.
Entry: °C -28
